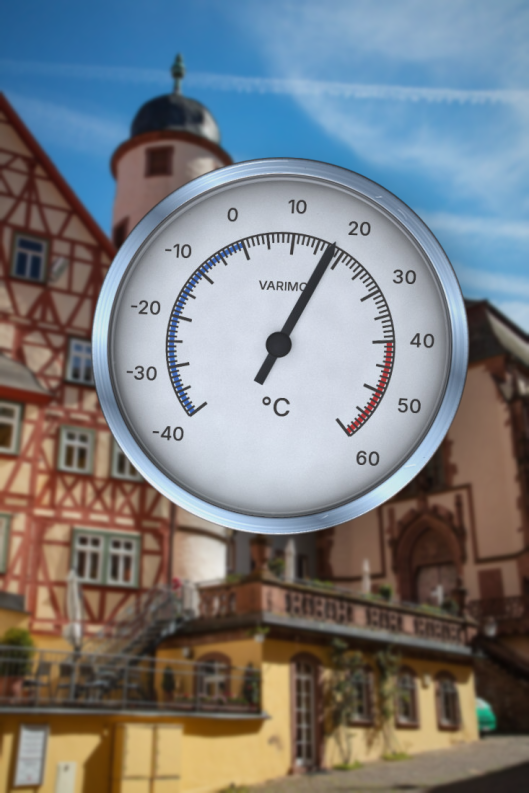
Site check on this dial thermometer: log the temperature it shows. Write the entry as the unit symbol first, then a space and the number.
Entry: °C 18
